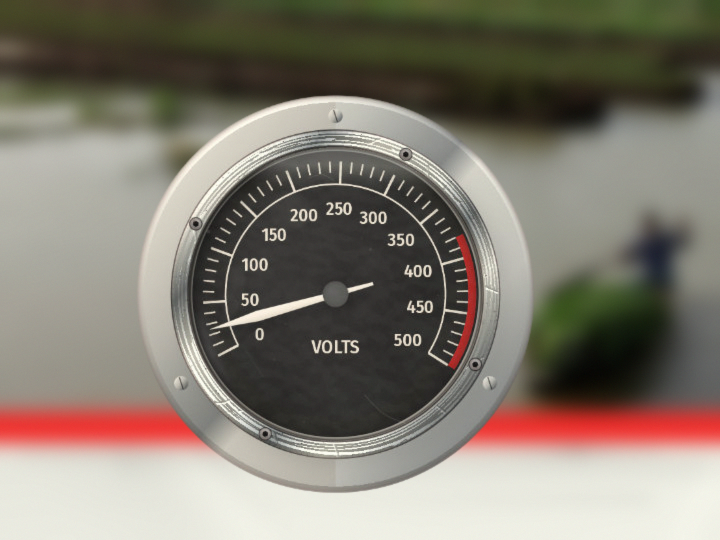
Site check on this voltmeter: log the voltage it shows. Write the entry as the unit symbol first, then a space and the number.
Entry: V 25
